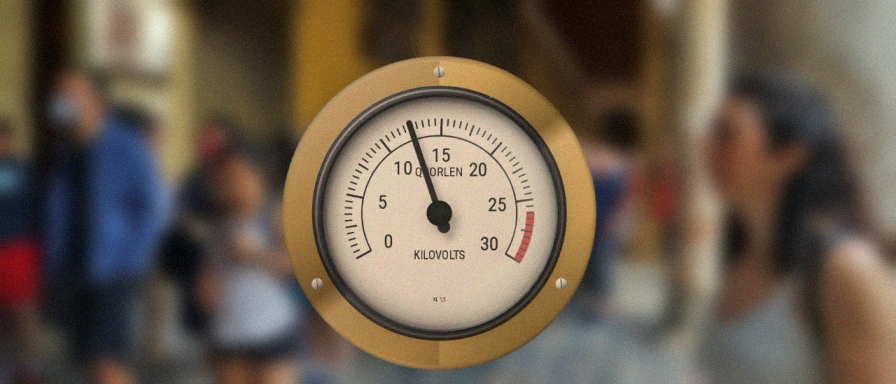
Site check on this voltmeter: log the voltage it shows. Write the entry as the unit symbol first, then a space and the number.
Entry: kV 12.5
